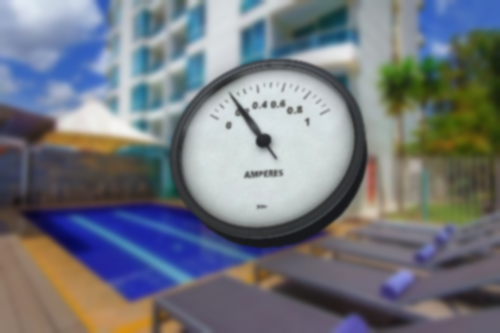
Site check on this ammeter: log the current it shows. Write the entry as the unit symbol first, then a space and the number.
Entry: A 0.2
